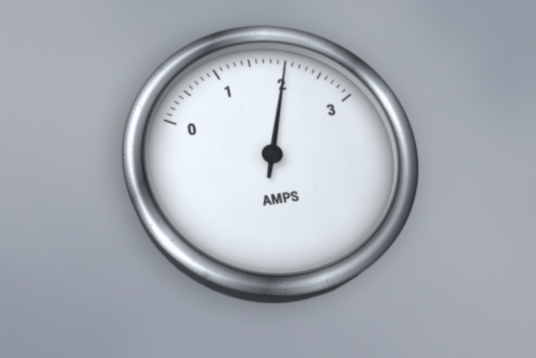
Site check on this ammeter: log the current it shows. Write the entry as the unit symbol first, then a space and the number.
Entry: A 2
